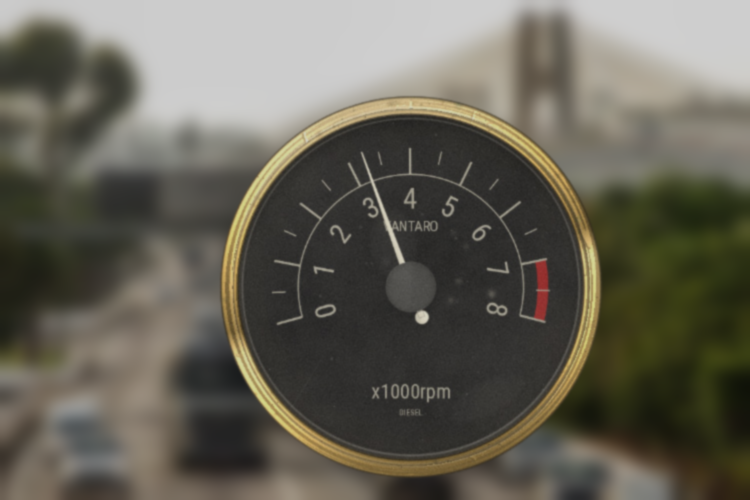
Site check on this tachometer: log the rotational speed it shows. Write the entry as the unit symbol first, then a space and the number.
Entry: rpm 3250
